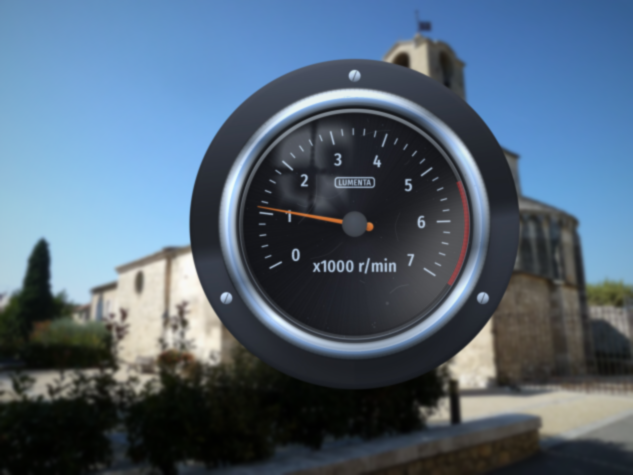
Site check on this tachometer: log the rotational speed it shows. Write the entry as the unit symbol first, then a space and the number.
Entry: rpm 1100
